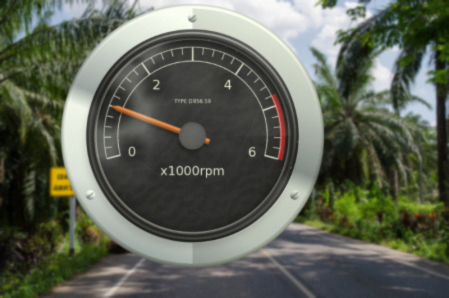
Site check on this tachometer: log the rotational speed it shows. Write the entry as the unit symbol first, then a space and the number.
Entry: rpm 1000
